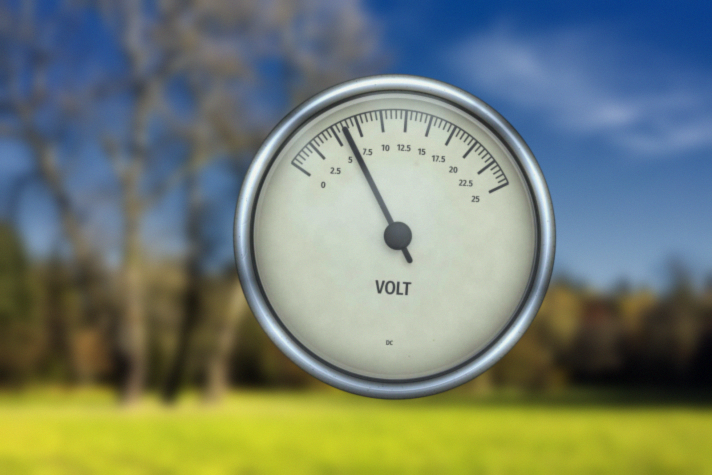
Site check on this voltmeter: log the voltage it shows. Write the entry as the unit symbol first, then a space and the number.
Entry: V 6
